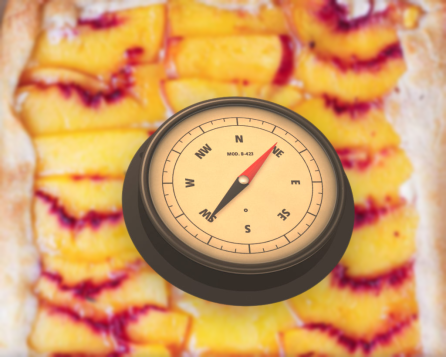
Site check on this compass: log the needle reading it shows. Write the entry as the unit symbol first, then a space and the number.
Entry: ° 40
